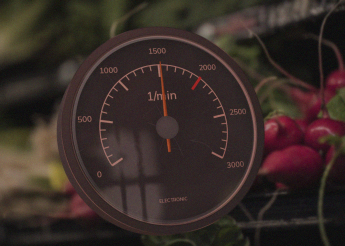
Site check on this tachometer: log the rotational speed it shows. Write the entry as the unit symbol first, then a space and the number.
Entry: rpm 1500
